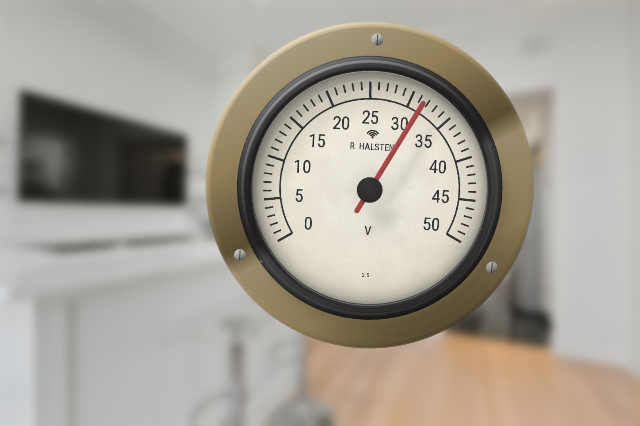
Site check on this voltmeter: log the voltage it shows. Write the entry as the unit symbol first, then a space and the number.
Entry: V 31.5
